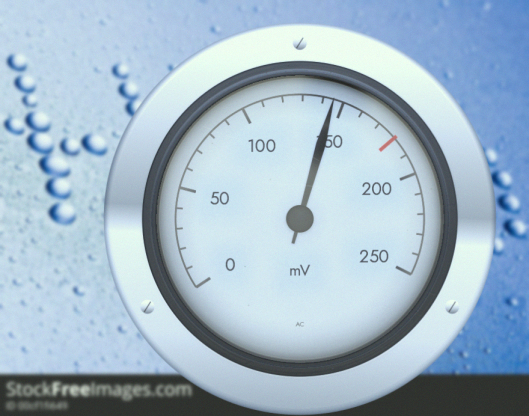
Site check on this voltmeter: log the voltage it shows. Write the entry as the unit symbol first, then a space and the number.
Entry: mV 145
